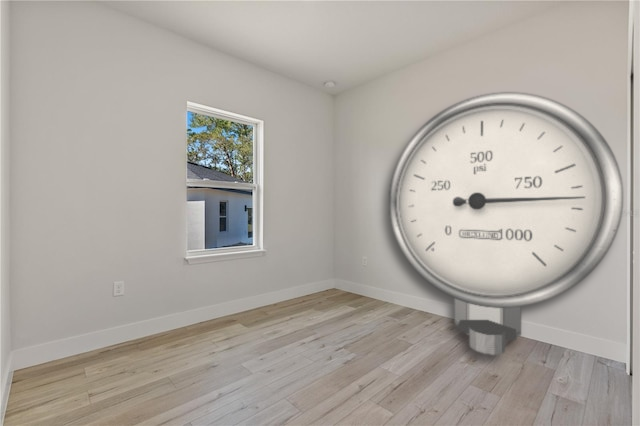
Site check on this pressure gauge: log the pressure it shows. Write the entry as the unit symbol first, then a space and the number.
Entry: psi 825
